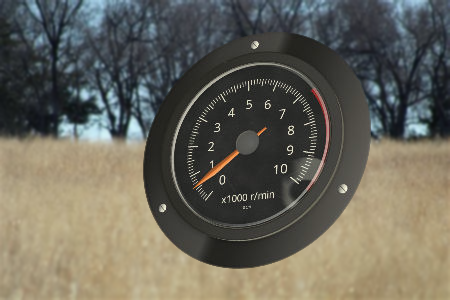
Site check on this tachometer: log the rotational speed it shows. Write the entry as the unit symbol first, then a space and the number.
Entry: rpm 500
